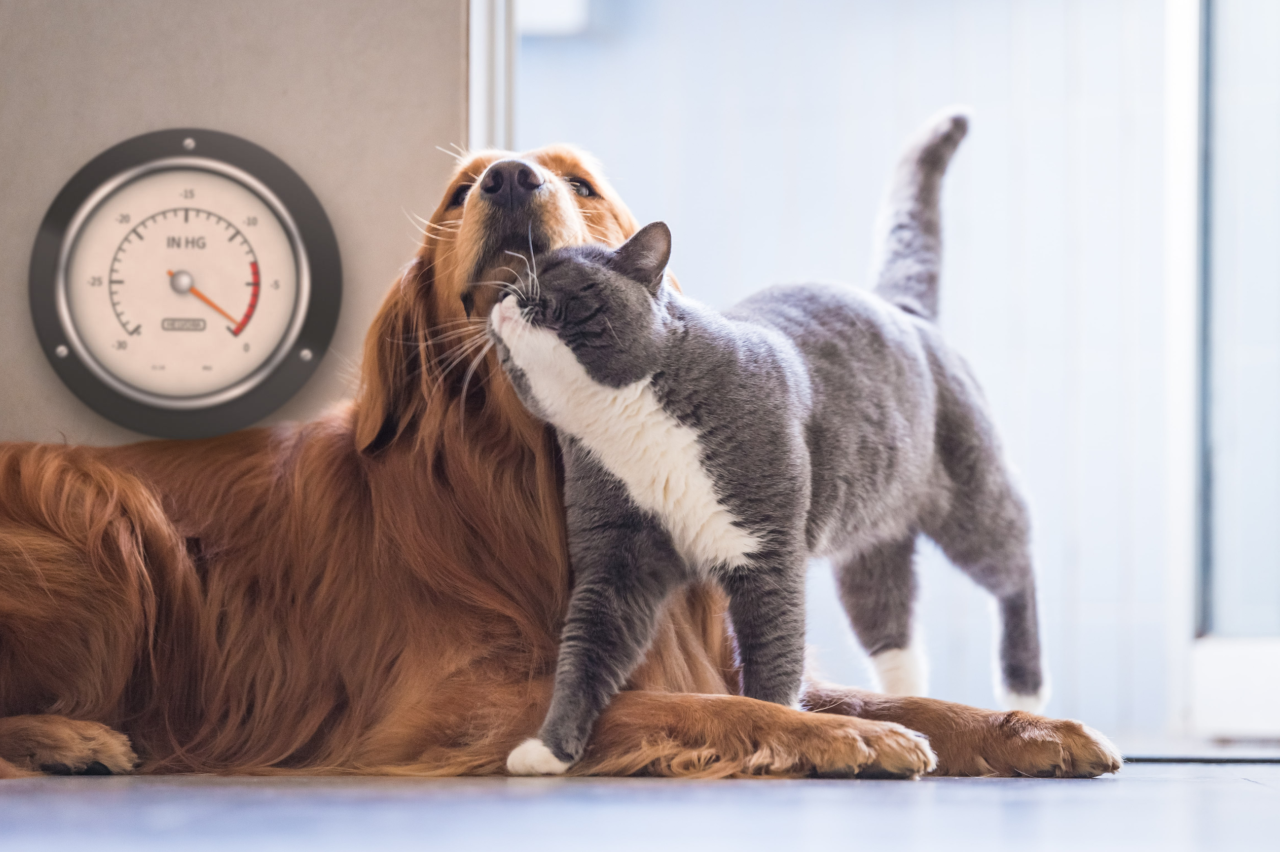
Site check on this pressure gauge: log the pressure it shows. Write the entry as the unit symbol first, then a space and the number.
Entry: inHg -1
